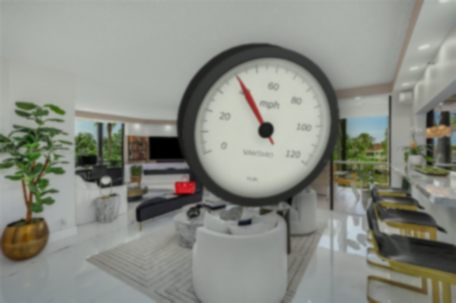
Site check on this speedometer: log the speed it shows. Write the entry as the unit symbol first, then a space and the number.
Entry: mph 40
